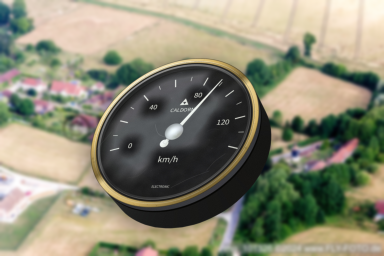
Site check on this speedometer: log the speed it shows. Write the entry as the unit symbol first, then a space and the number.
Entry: km/h 90
